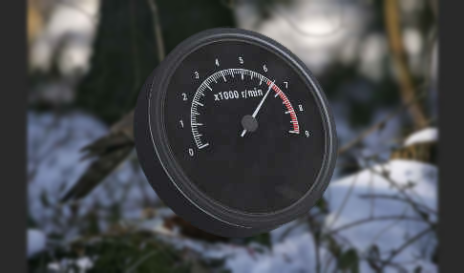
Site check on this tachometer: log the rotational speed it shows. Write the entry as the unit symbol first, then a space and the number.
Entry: rpm 6500
